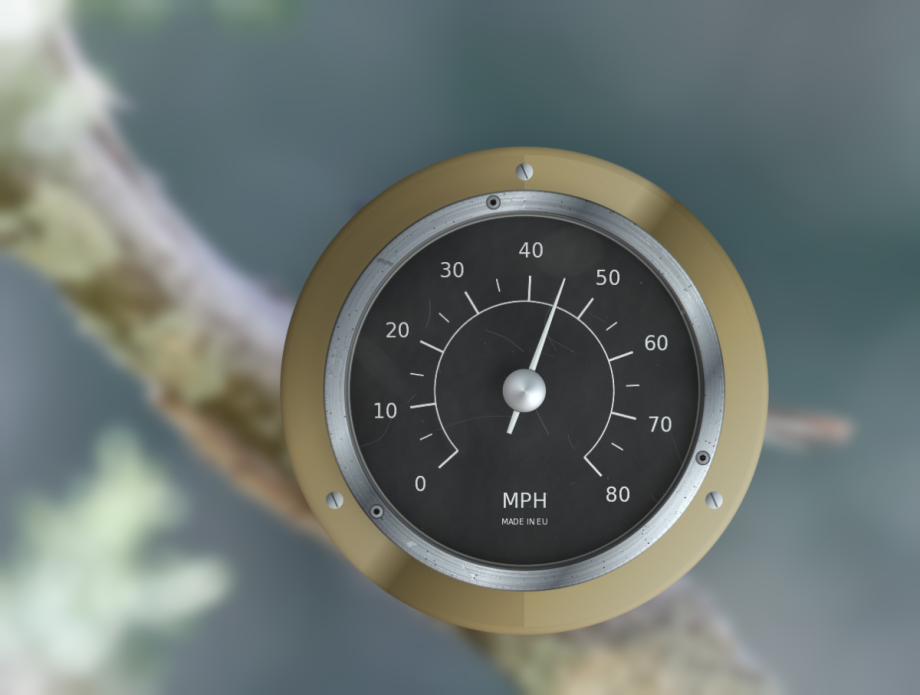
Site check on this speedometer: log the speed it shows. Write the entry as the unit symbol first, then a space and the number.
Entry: mph 45
